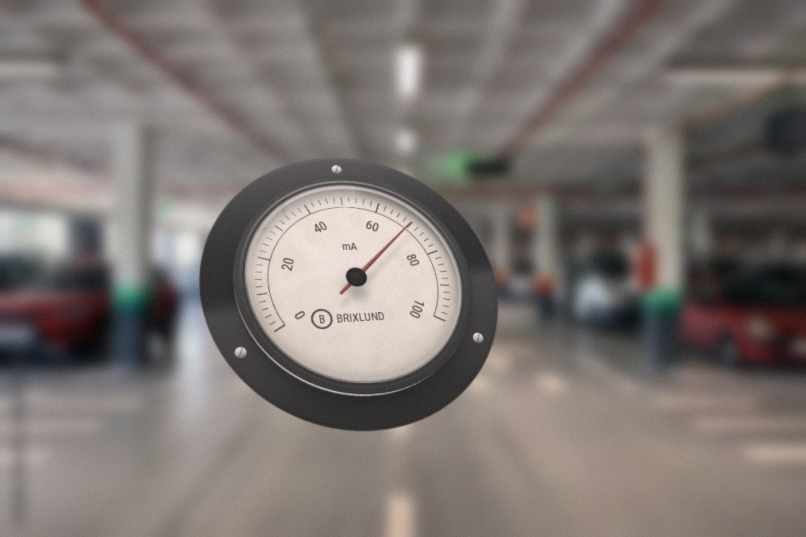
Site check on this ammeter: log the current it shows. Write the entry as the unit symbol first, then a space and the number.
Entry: mA 70
